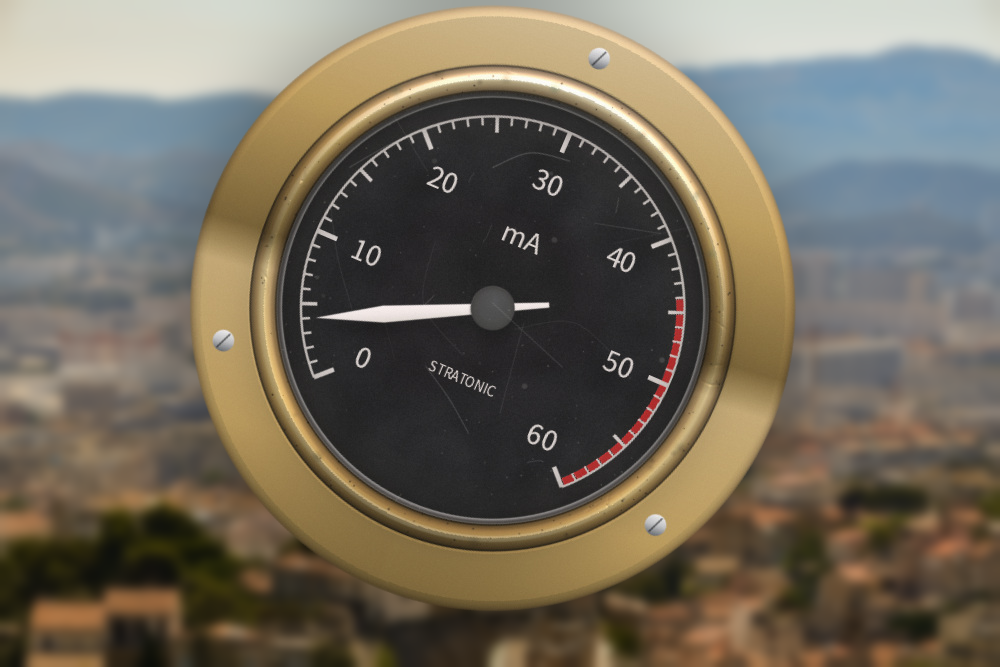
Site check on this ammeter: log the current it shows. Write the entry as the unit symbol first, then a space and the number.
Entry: mA 4
